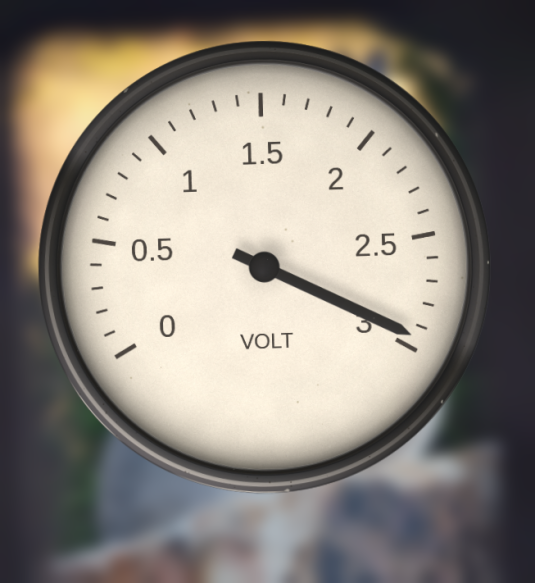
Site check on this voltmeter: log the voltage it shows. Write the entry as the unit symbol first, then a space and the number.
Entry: V 2.95
